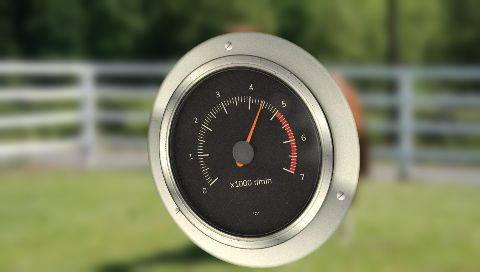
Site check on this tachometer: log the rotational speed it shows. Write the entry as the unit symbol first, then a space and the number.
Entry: rpm 4500
